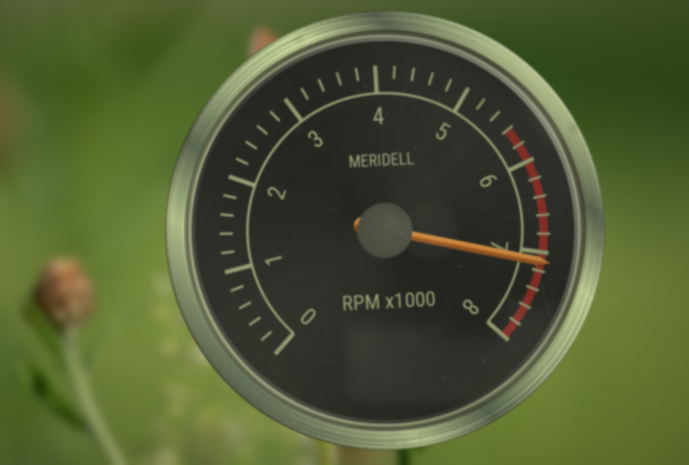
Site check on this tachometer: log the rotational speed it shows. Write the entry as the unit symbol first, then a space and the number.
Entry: rpm 7100
